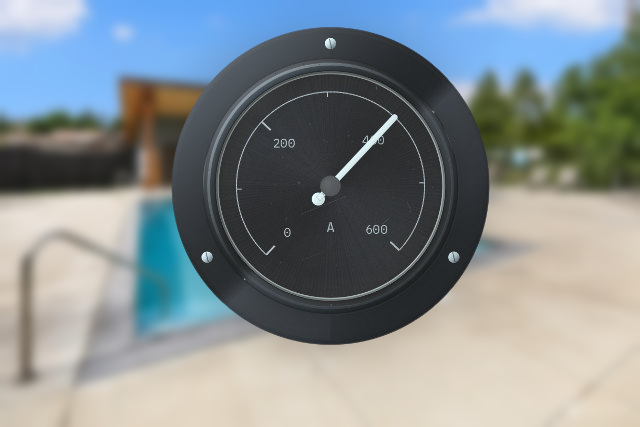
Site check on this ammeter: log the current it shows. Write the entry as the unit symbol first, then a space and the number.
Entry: A 400
